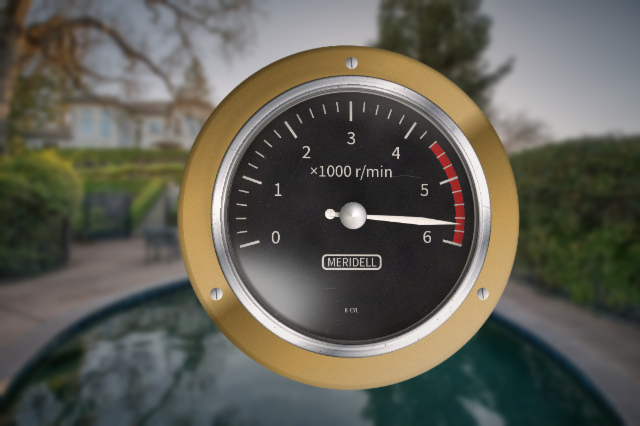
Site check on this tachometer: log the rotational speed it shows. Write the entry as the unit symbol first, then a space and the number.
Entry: rpm 5700
